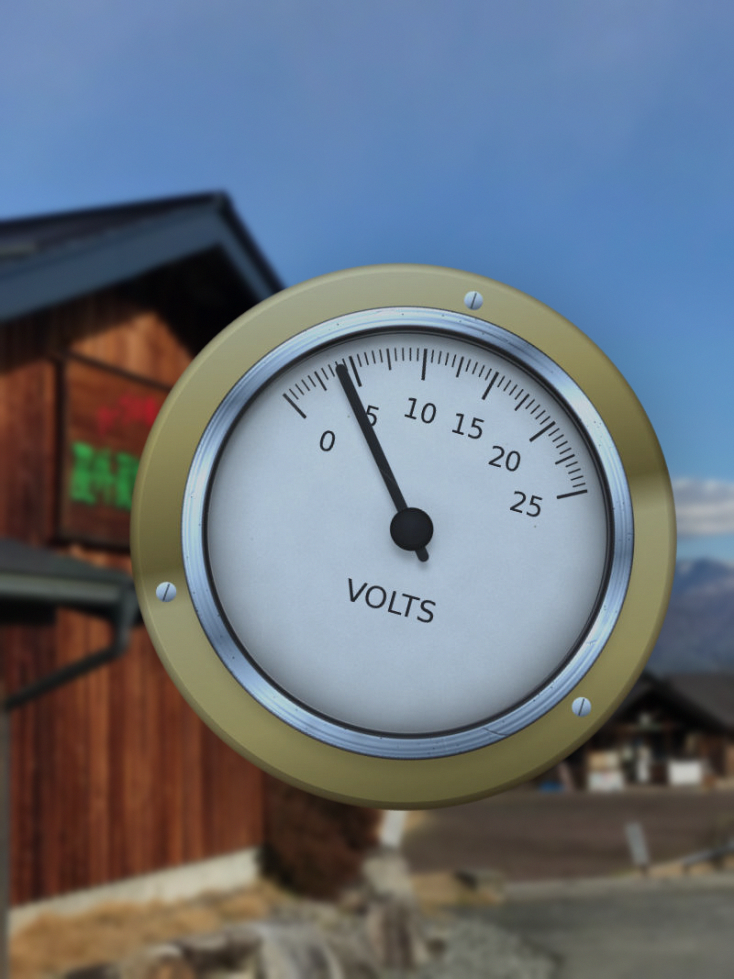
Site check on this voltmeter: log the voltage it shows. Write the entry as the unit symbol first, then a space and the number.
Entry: V 4
